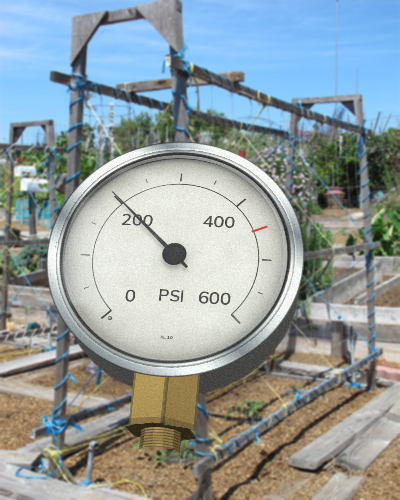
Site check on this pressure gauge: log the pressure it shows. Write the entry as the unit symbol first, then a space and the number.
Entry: psi 200
